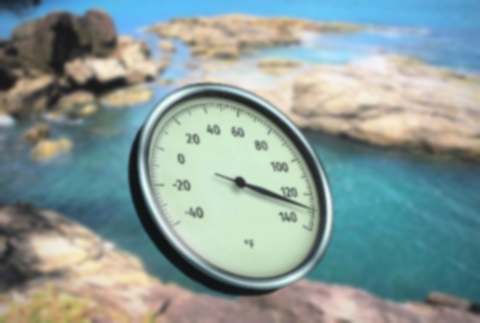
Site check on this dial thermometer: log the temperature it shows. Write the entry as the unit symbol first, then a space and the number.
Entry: °F 130
